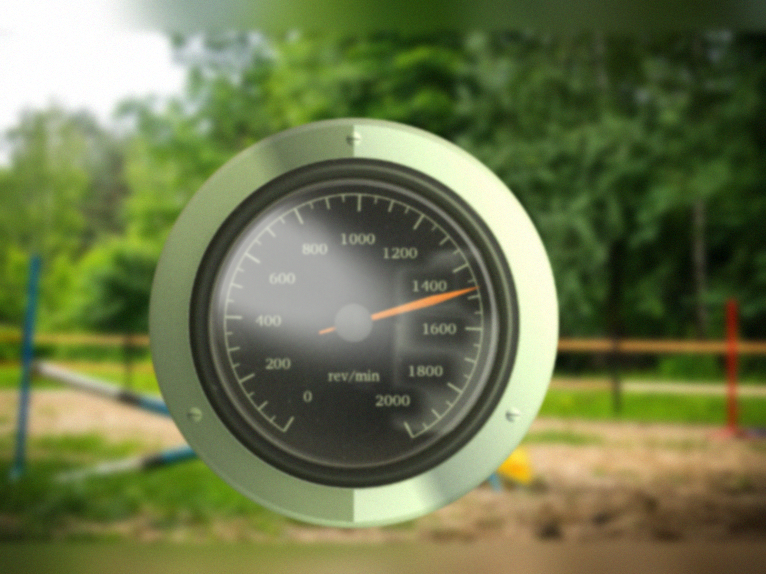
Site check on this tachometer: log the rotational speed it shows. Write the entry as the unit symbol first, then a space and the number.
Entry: rpm 1475
